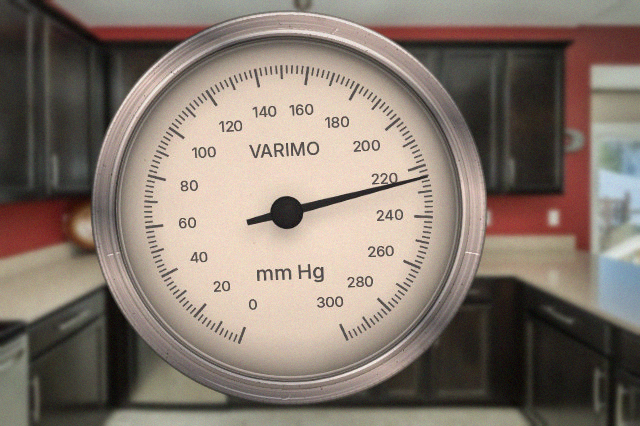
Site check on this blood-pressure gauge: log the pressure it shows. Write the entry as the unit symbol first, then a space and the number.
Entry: mmHg 224
